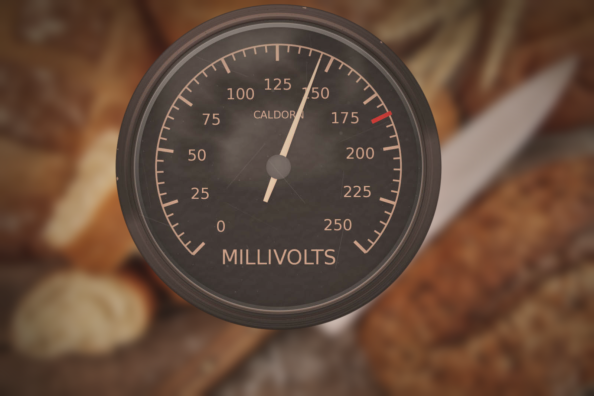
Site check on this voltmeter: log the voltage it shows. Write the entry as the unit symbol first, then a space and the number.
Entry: mV 145
